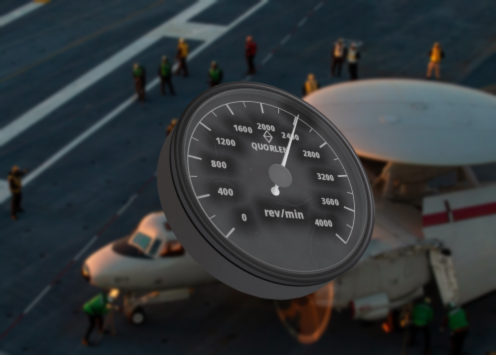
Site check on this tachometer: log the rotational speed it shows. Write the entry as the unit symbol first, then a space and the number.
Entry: rpm 2400
